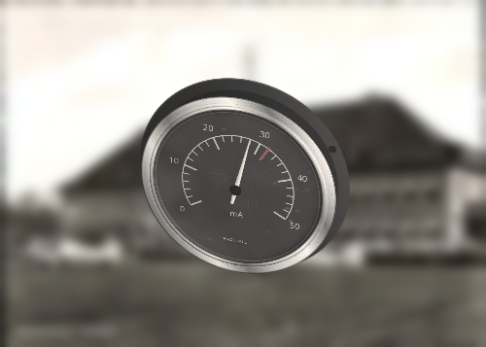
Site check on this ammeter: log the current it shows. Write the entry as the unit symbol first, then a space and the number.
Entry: mA 28
